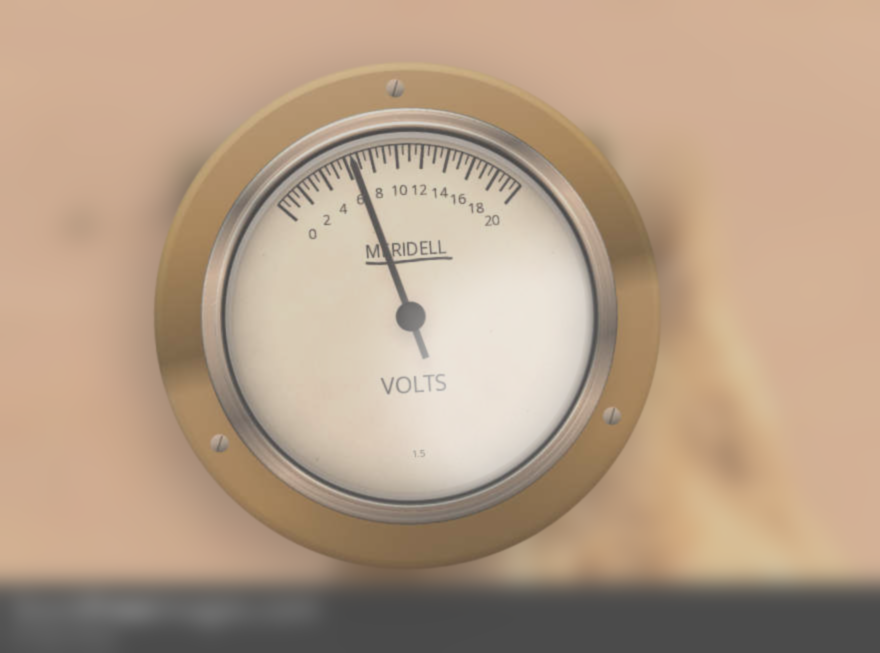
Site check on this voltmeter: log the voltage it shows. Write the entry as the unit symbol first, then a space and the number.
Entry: V 6.5
